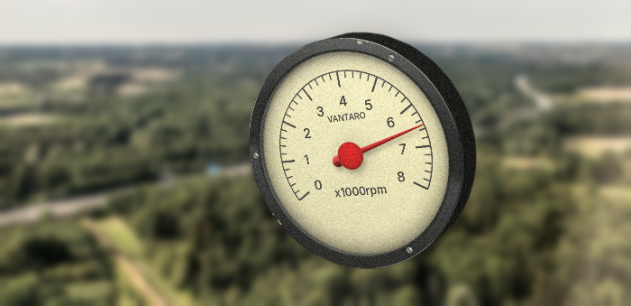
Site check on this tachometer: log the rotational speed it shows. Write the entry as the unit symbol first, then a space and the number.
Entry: rpm 6500
